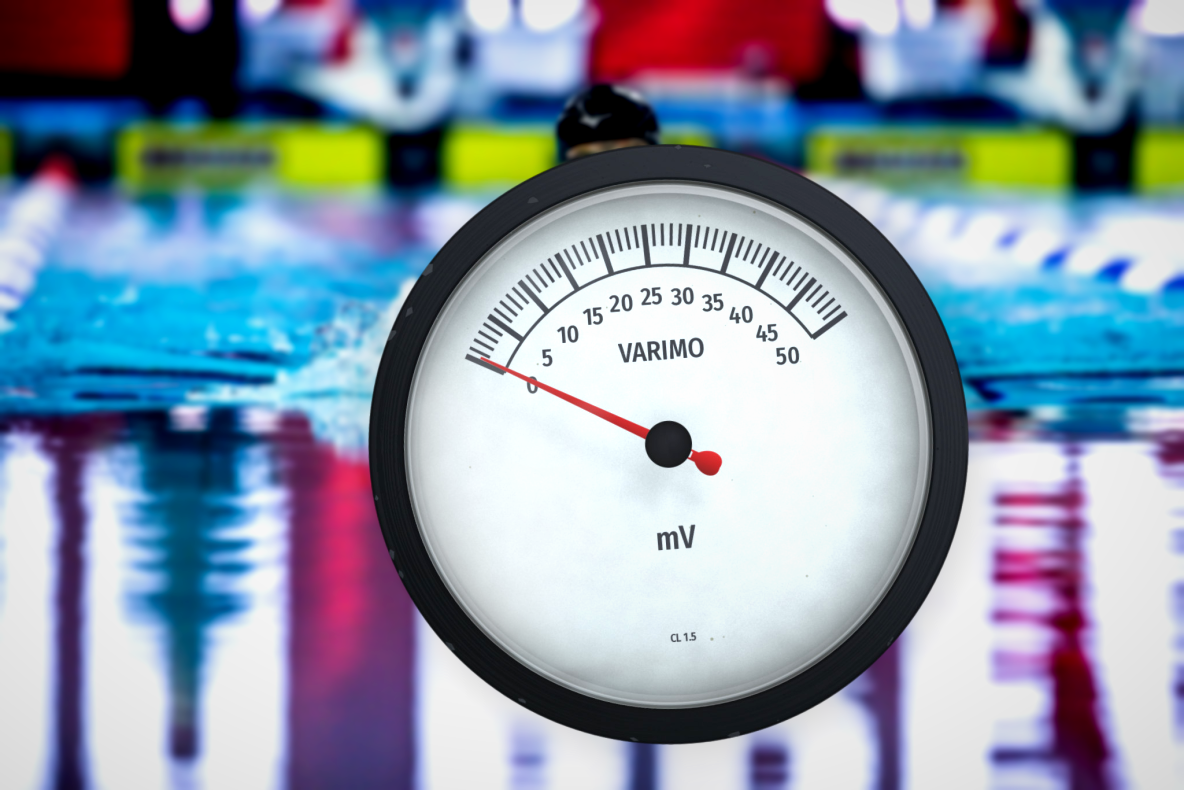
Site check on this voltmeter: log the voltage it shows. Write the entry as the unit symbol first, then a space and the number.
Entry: mV 0.5
